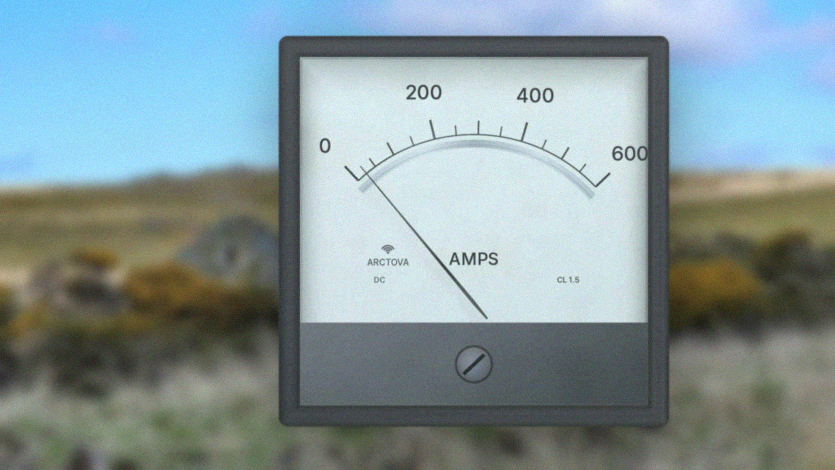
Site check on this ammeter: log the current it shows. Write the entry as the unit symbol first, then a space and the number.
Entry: A 25
